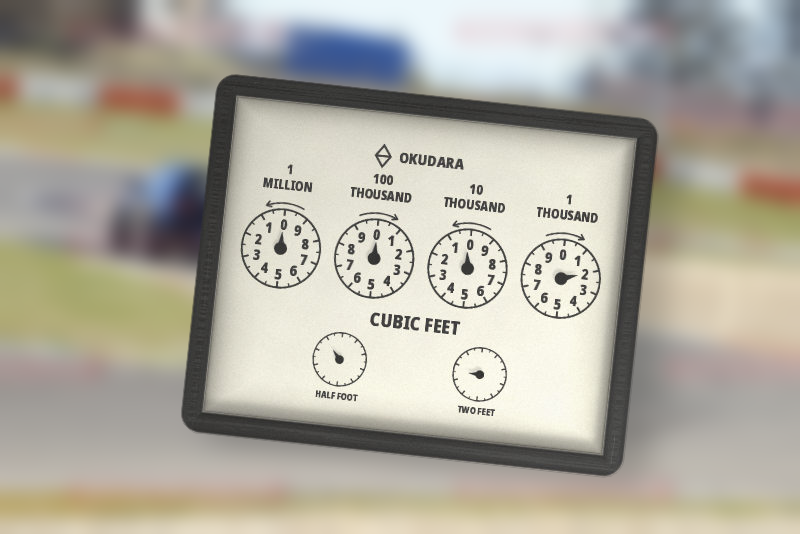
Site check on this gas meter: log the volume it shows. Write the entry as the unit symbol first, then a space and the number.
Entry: ft³ 200
